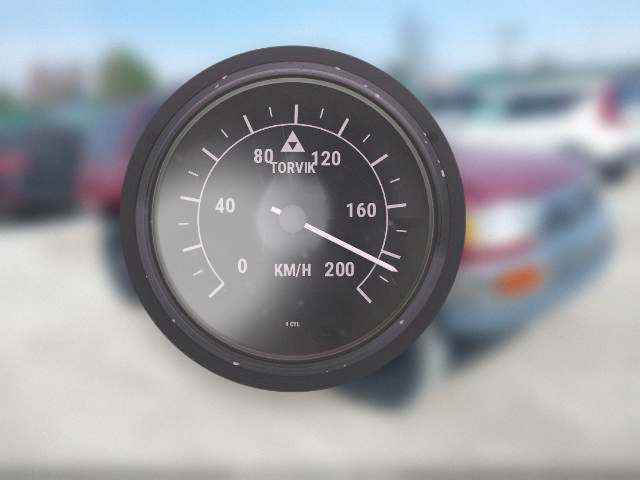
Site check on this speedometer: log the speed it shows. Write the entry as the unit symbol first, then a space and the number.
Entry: km/h 185
